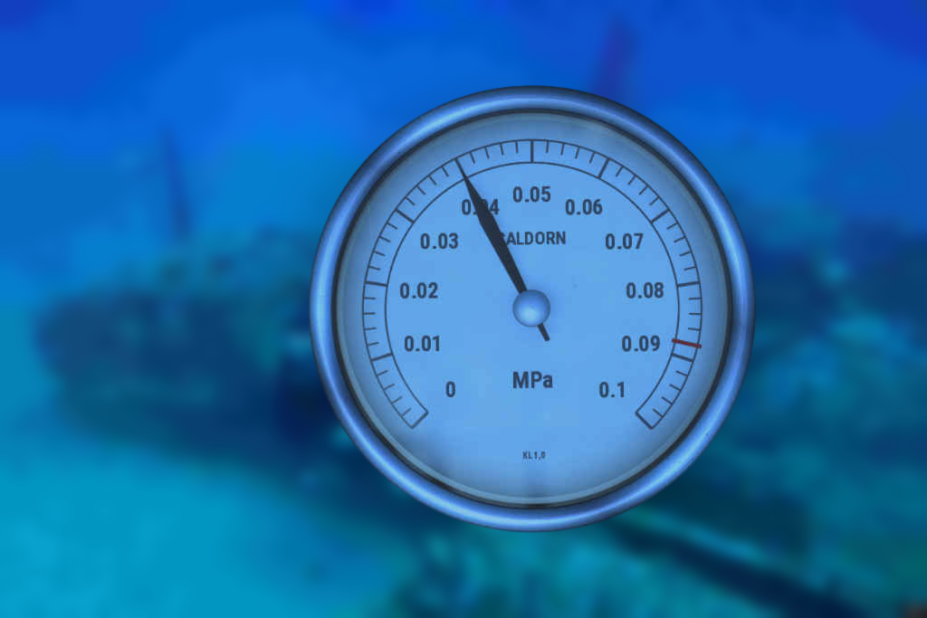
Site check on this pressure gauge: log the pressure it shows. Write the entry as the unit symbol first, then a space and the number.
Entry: MPa 0.04
